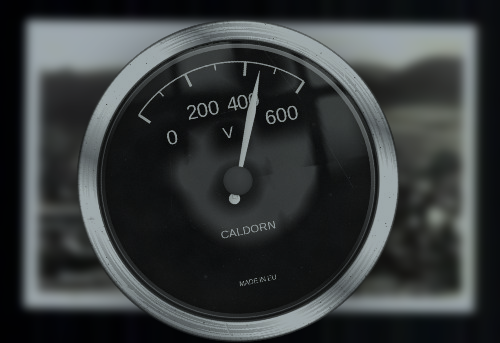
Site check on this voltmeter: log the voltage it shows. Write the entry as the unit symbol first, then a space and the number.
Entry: V 450
